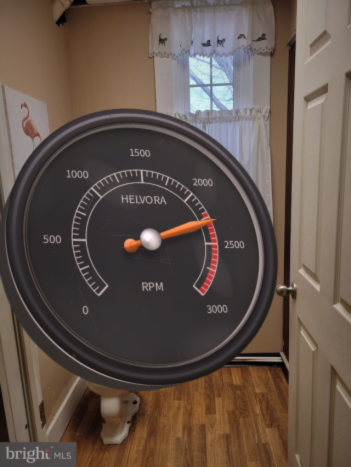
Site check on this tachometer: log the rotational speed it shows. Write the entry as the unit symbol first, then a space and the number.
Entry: rpm 2300
